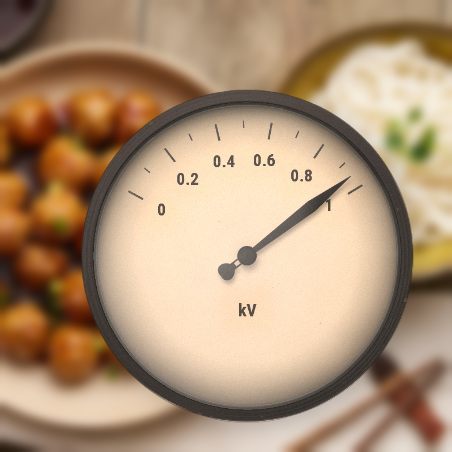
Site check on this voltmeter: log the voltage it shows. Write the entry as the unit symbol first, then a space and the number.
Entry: kV 0.95
